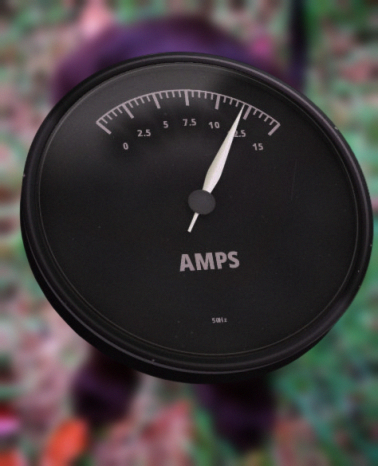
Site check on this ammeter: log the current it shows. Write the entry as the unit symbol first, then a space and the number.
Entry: A 12
